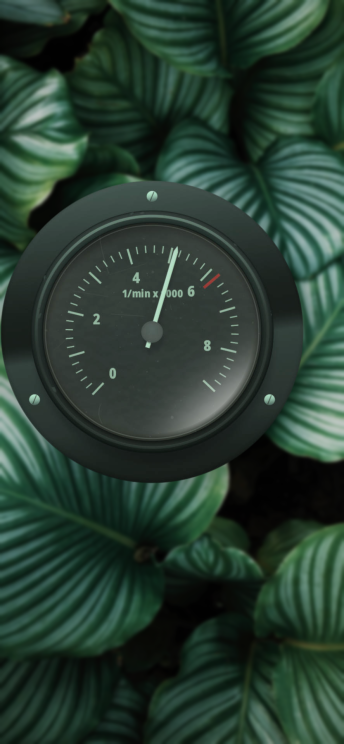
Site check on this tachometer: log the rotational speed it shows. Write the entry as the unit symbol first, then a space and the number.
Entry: rpm 5100
